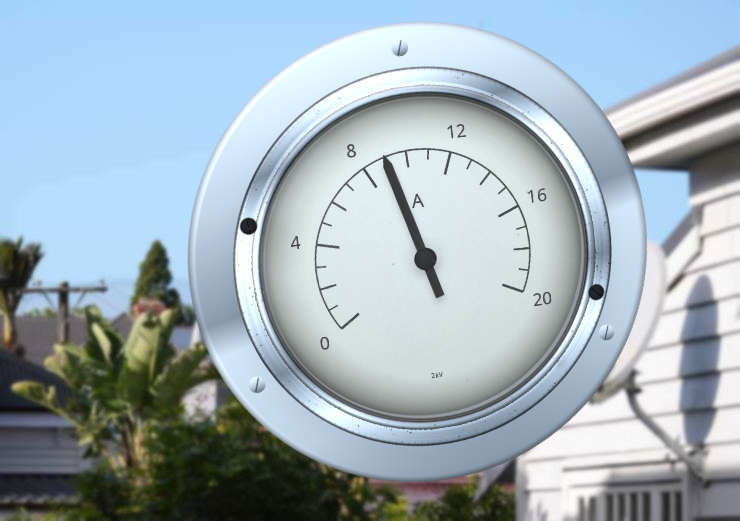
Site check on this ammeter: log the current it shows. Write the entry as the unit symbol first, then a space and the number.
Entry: A 9
